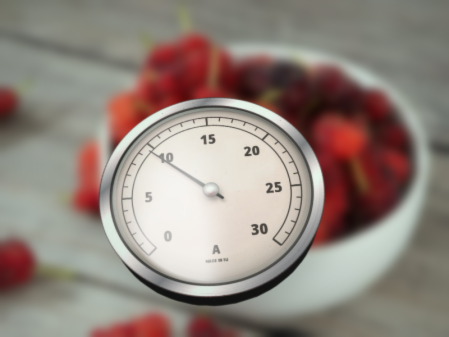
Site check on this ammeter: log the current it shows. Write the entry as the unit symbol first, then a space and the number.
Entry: A 9.5
